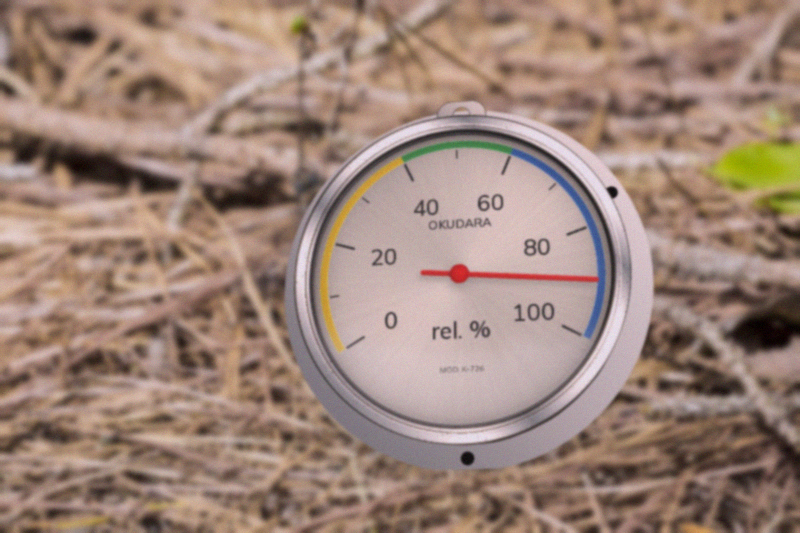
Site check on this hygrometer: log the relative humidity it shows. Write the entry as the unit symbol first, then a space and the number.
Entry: % 90
